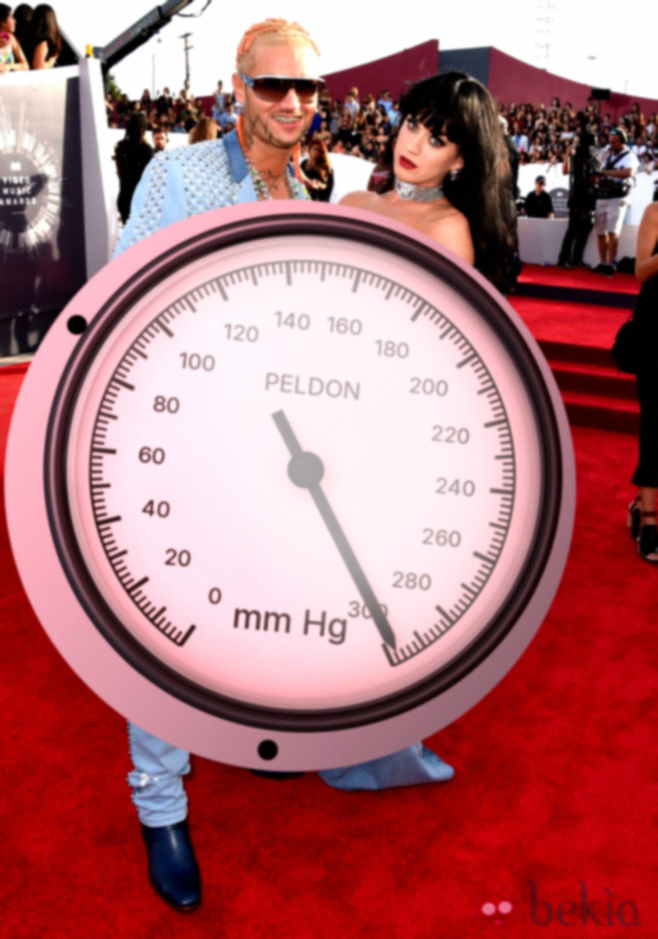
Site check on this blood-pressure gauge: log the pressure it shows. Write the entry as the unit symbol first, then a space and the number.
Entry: mmHg 298
